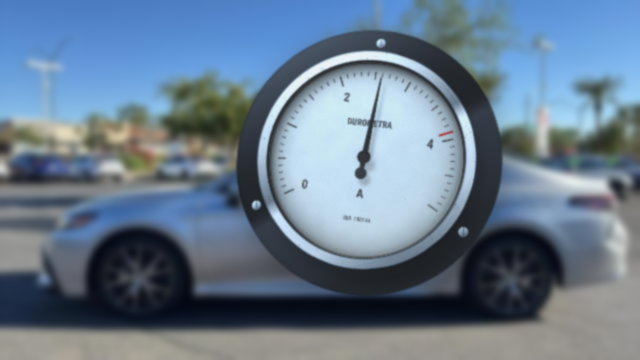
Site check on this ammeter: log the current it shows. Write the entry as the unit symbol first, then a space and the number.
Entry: A 2.6
